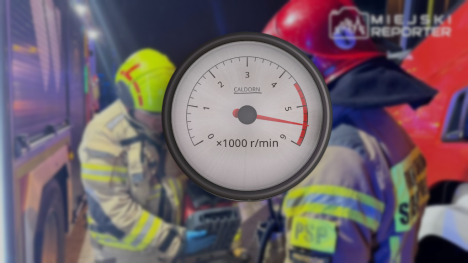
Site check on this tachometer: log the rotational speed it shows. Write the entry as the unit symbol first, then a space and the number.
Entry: rpm 5500
